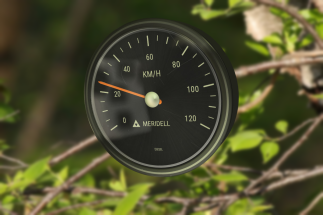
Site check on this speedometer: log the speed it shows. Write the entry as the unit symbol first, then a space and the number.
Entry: km/h 25
